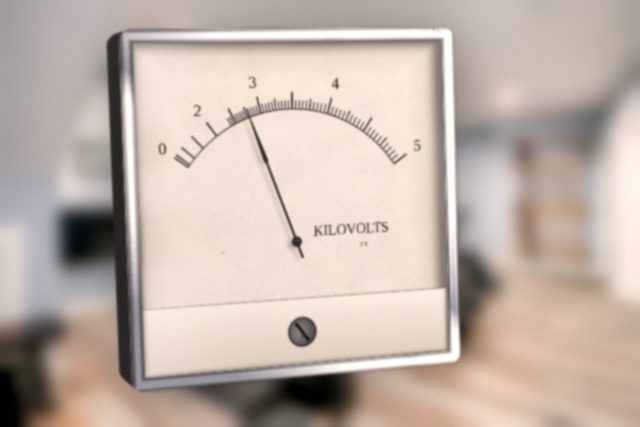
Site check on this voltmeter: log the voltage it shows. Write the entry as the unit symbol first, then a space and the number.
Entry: kV 2.75
